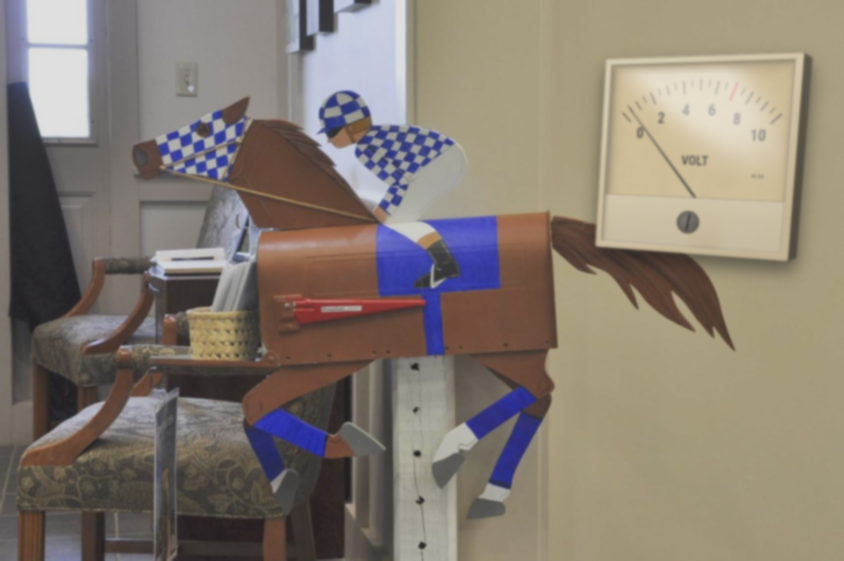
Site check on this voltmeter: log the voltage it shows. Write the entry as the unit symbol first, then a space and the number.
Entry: V 0.5
